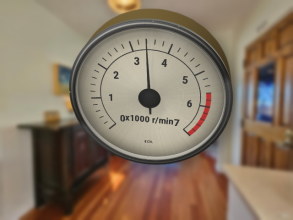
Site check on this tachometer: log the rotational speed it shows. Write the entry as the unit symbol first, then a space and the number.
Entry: rpm 3400
